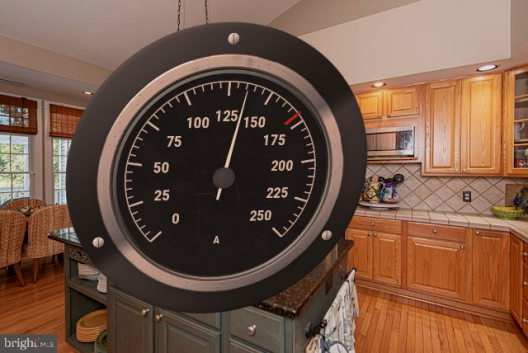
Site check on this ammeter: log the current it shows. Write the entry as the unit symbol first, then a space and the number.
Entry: A 135
